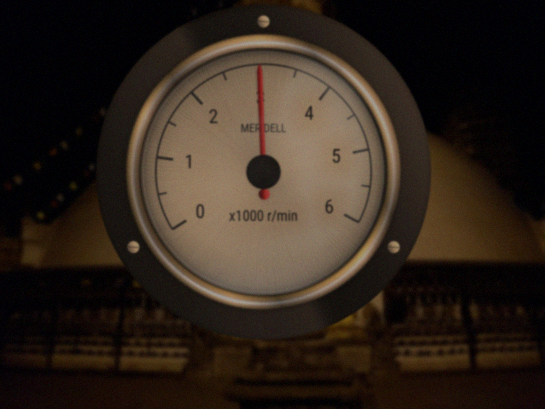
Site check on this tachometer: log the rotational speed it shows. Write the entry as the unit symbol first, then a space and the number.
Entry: rpm 3000
